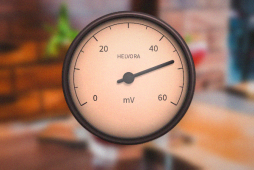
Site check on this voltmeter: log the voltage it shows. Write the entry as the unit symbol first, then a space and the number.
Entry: mV 47.5
